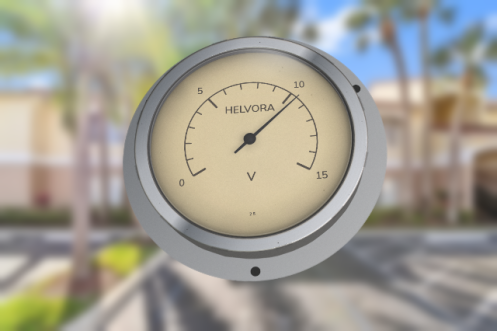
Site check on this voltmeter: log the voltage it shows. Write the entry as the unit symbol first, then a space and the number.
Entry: V 10.5
